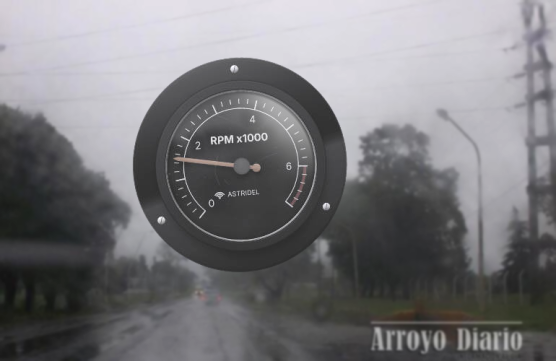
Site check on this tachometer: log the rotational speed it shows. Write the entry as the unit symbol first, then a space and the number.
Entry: rpm 1500
